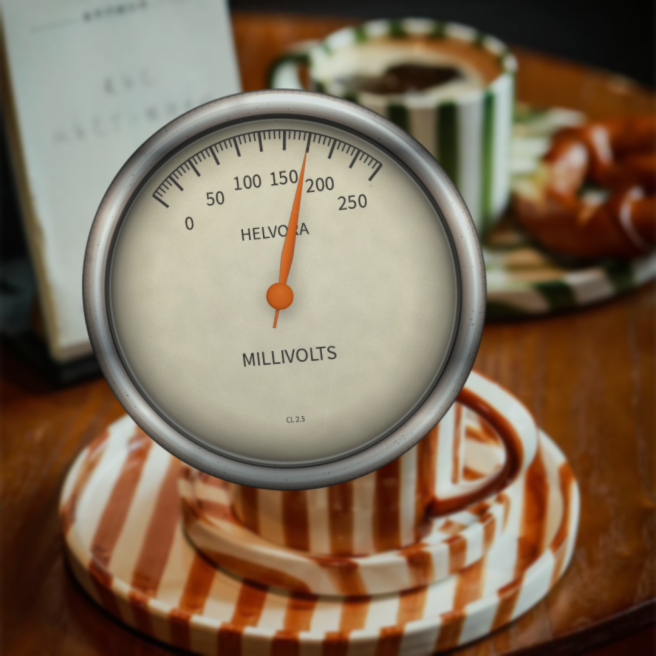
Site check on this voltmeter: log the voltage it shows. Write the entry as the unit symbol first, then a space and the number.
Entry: mV 175
